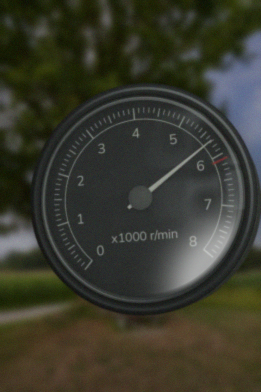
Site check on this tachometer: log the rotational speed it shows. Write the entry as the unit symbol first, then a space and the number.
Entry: rpm 5700
